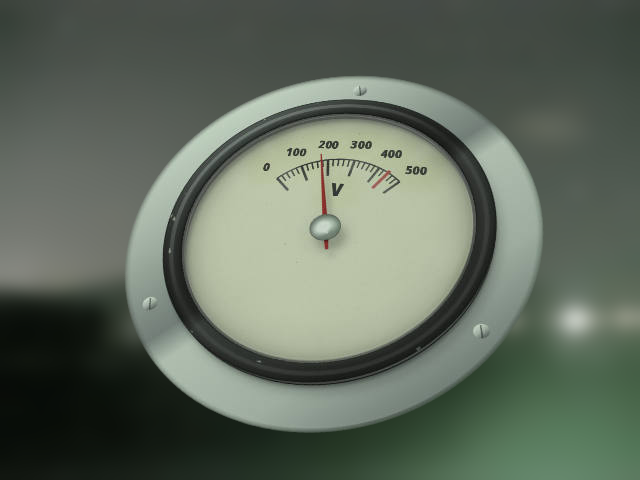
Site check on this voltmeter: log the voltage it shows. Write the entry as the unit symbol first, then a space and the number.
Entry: V 180
